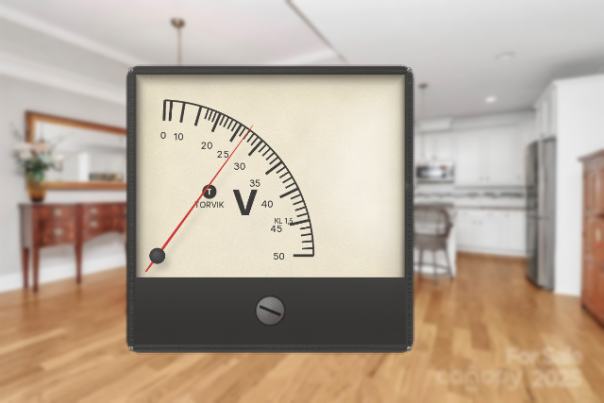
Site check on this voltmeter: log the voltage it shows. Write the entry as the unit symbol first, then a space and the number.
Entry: V 27
